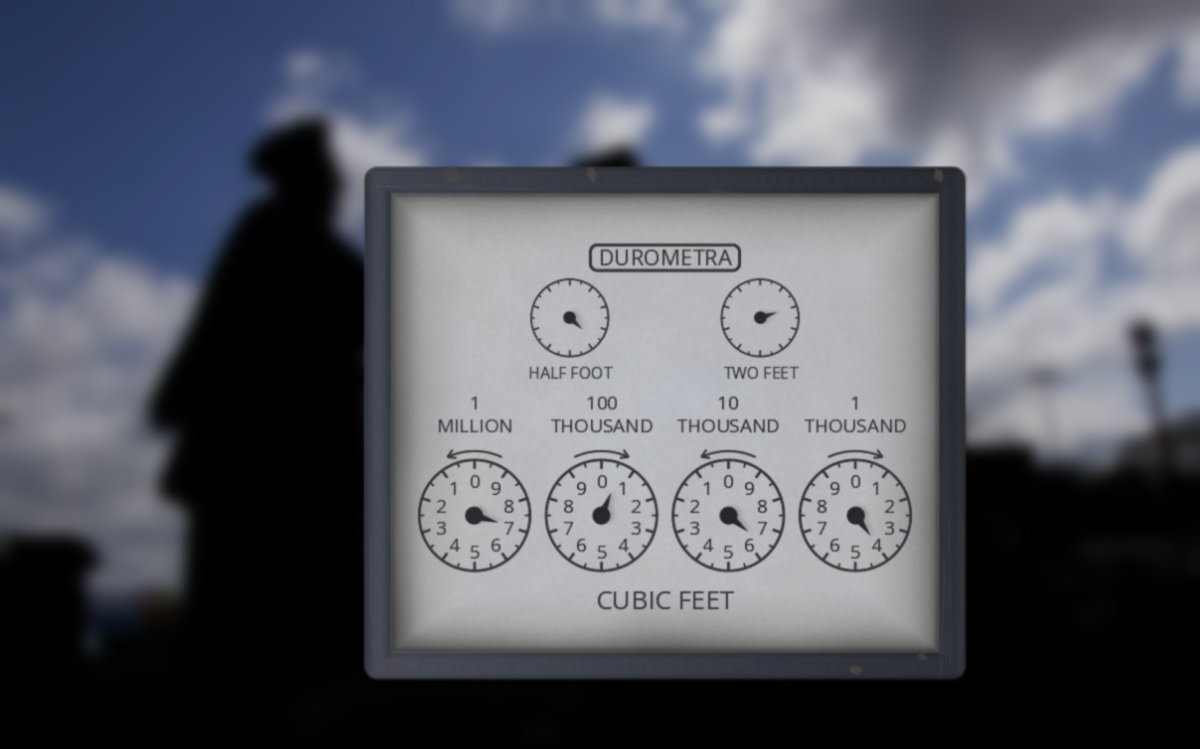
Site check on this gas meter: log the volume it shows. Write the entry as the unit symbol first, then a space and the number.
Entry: ft³ 706400
